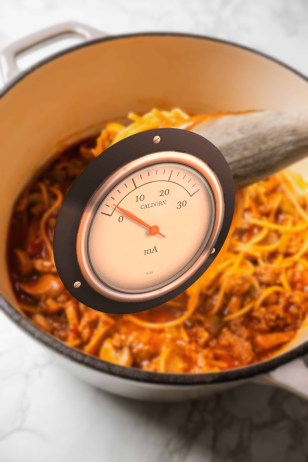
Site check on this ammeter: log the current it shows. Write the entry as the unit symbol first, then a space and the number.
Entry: mA 3
